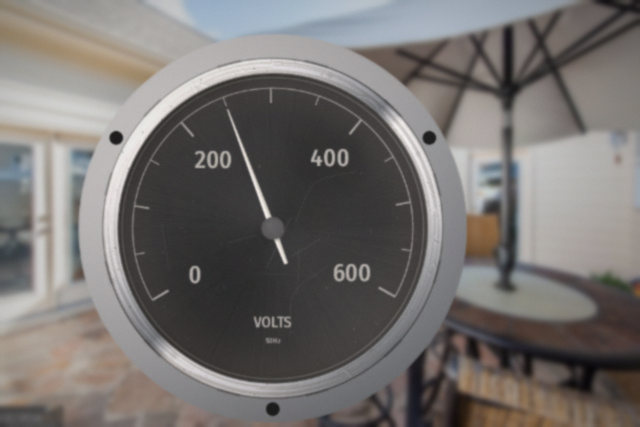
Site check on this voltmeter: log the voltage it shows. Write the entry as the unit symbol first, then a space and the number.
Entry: V 250
